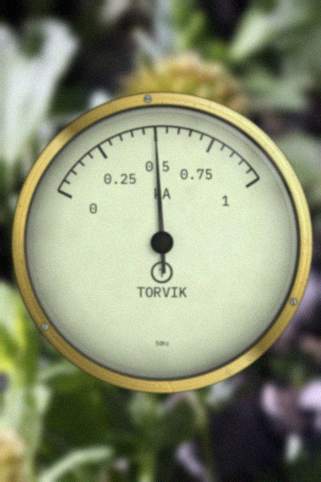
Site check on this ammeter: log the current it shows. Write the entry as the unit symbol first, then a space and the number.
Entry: kA 0.5
